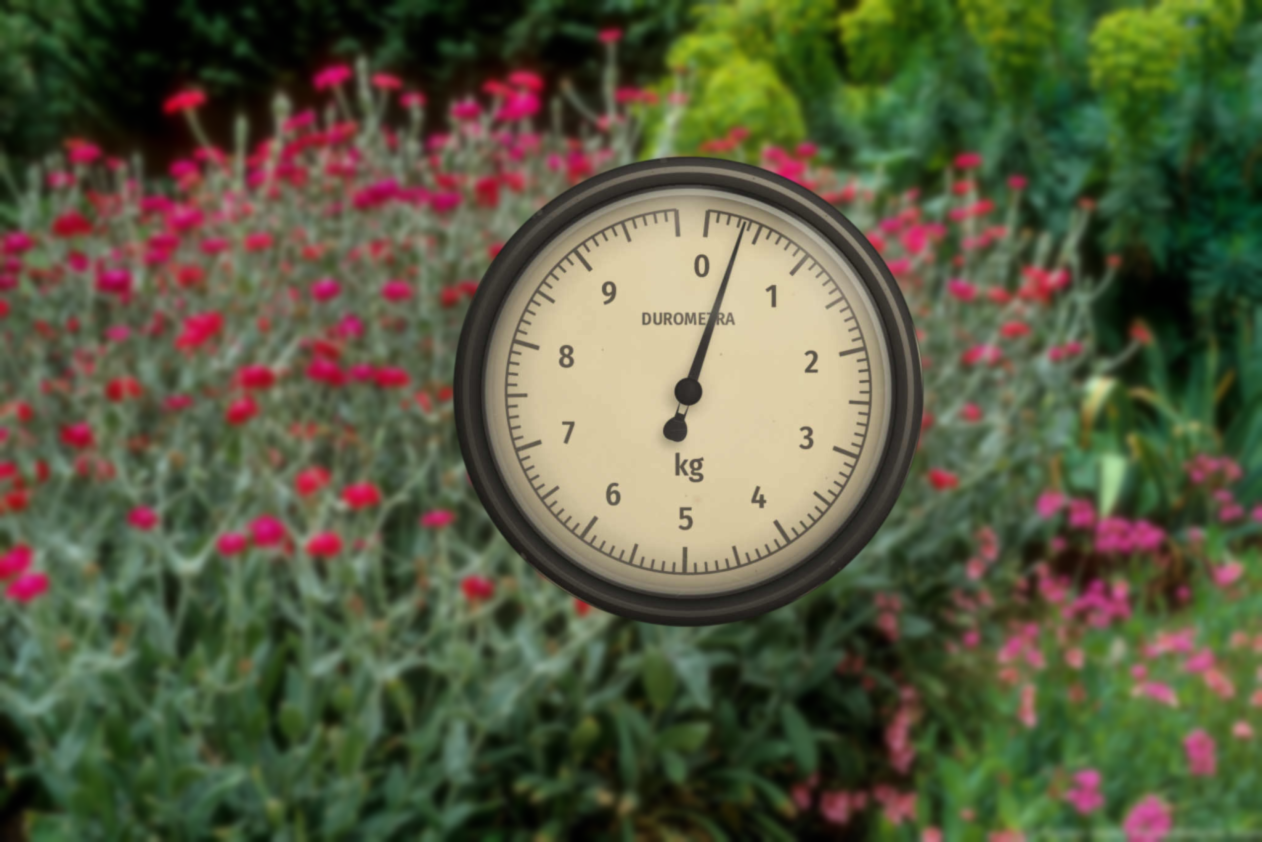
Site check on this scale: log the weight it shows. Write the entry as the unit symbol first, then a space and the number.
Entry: kg 0.35
